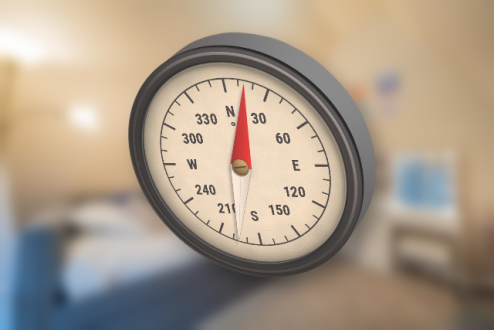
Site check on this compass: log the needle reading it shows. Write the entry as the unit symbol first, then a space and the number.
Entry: ° 15
